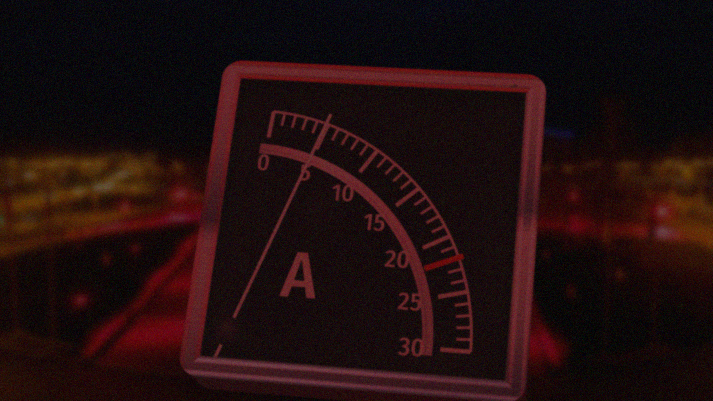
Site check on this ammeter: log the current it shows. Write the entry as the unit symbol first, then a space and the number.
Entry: A 5
